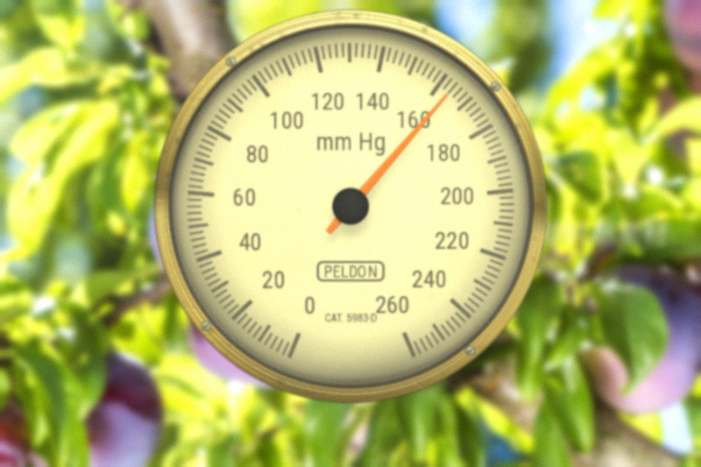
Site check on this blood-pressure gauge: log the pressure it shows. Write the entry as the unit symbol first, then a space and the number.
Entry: mmHg 164
